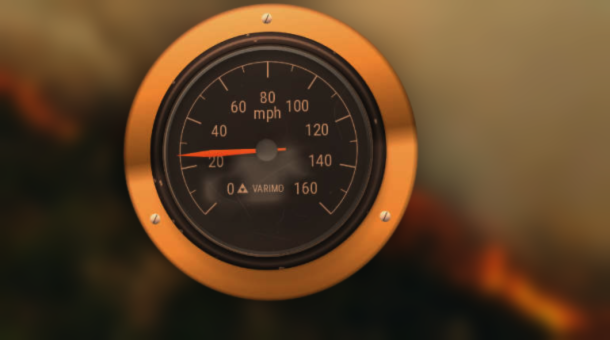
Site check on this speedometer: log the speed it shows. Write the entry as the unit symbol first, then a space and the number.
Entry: mph 25
